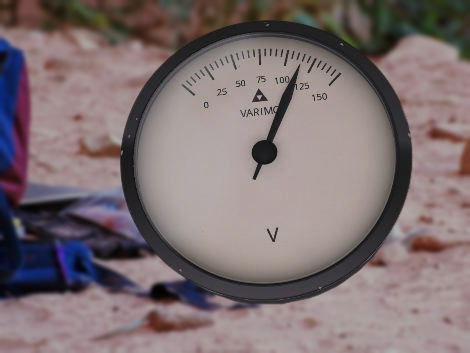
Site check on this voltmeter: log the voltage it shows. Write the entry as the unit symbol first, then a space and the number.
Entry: V 115
